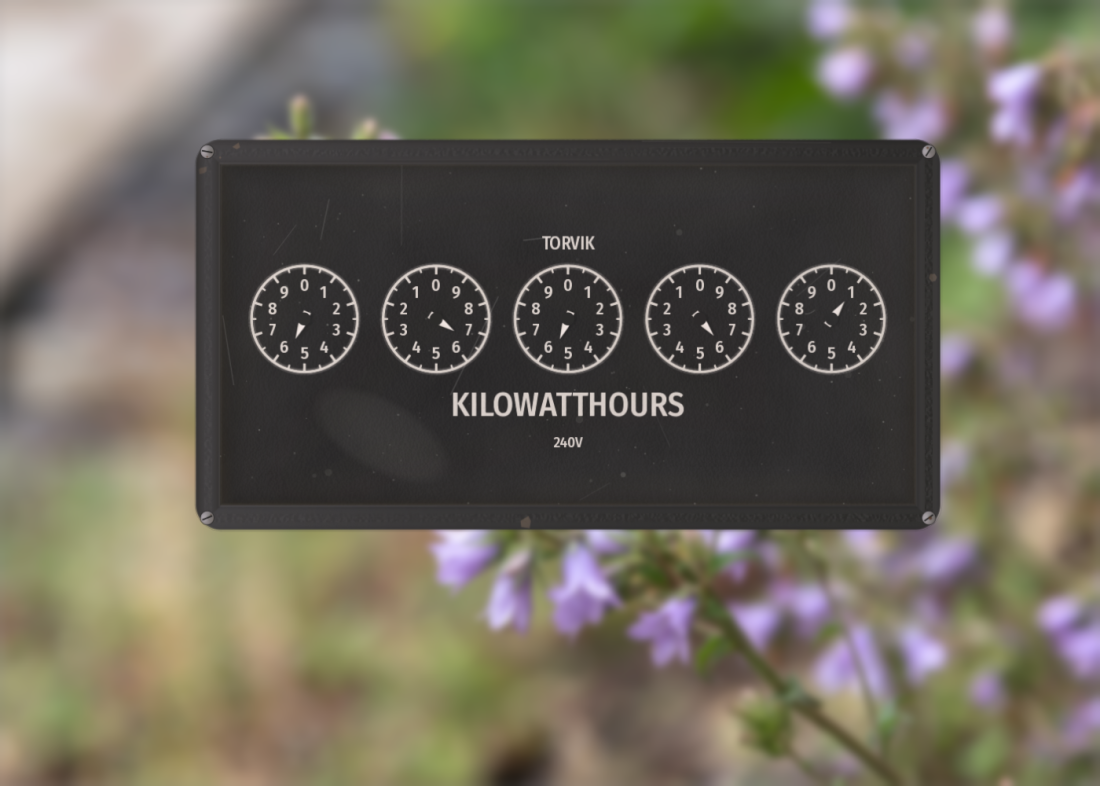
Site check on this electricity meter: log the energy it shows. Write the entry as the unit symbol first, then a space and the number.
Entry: kWh 56561
